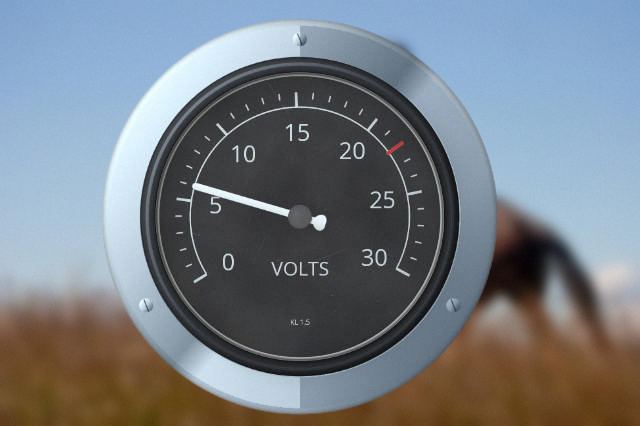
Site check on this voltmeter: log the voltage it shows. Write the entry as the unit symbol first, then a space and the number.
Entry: V 6
